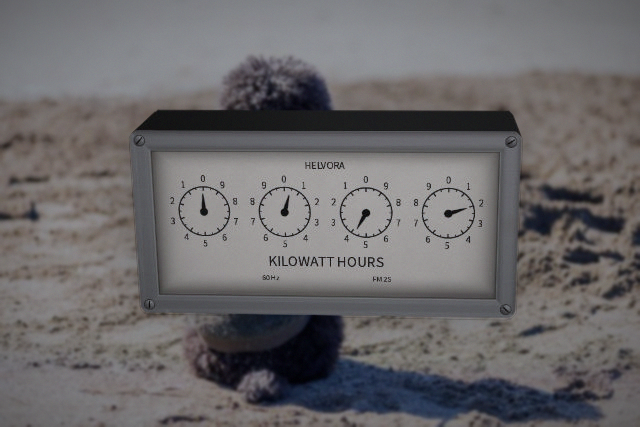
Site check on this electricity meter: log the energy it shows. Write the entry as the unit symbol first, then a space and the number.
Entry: kWh 42
